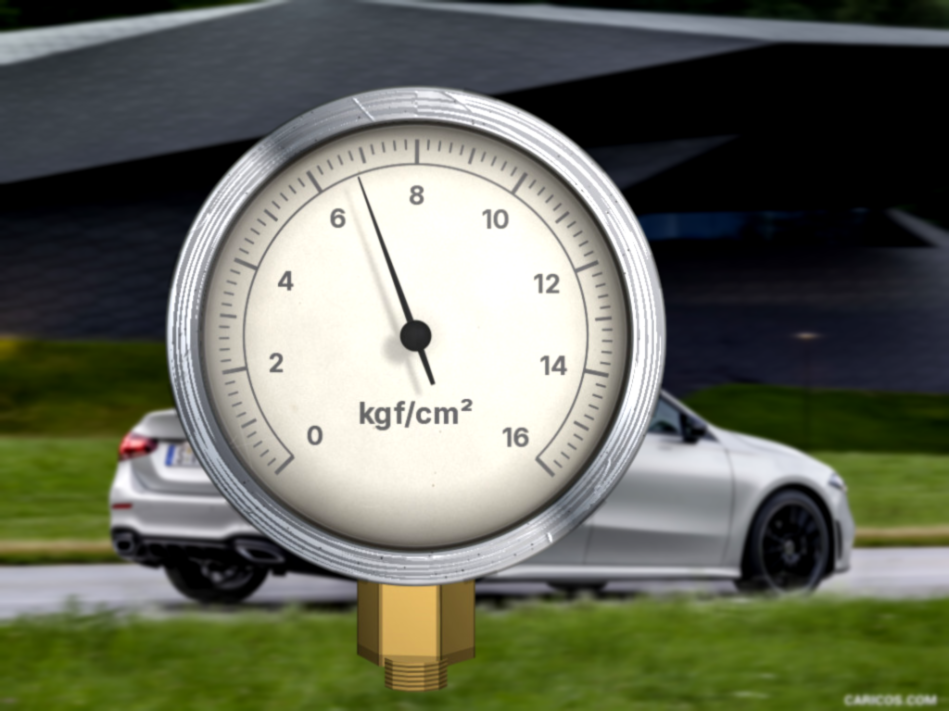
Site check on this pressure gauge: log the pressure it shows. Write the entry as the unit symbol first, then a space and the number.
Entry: kg/cm² 6.8
